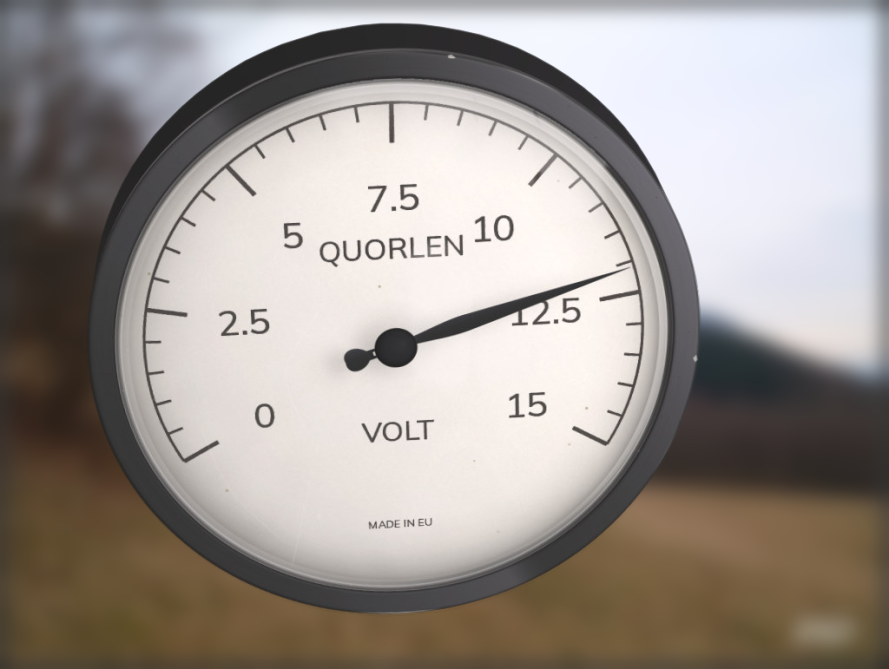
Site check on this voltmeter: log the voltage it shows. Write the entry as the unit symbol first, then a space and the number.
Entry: V 12
